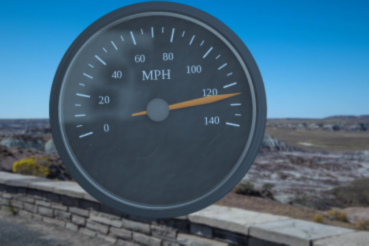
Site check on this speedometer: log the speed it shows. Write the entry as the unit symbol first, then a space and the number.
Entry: mph 125
